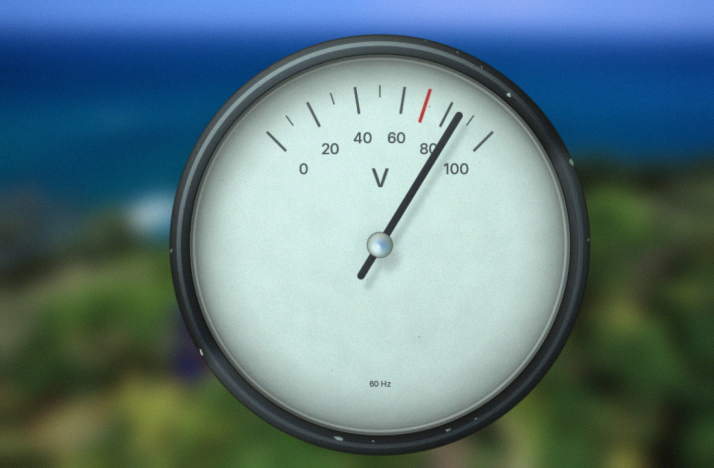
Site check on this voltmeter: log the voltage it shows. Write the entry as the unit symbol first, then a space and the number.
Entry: V 85
